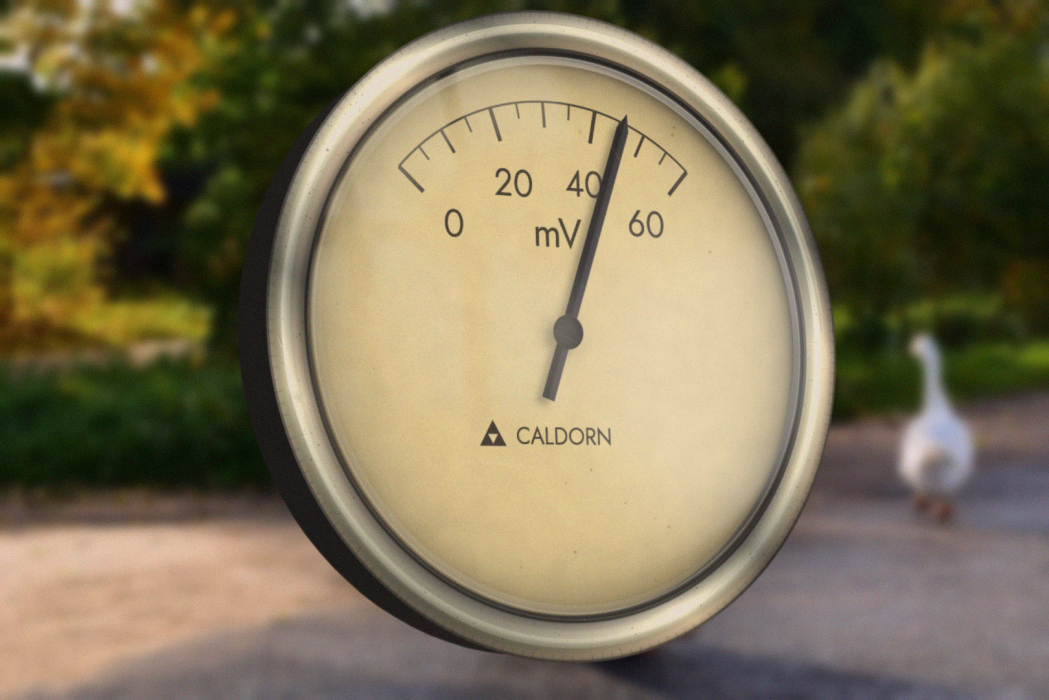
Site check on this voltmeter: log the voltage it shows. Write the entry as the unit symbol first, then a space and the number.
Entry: mV 45
